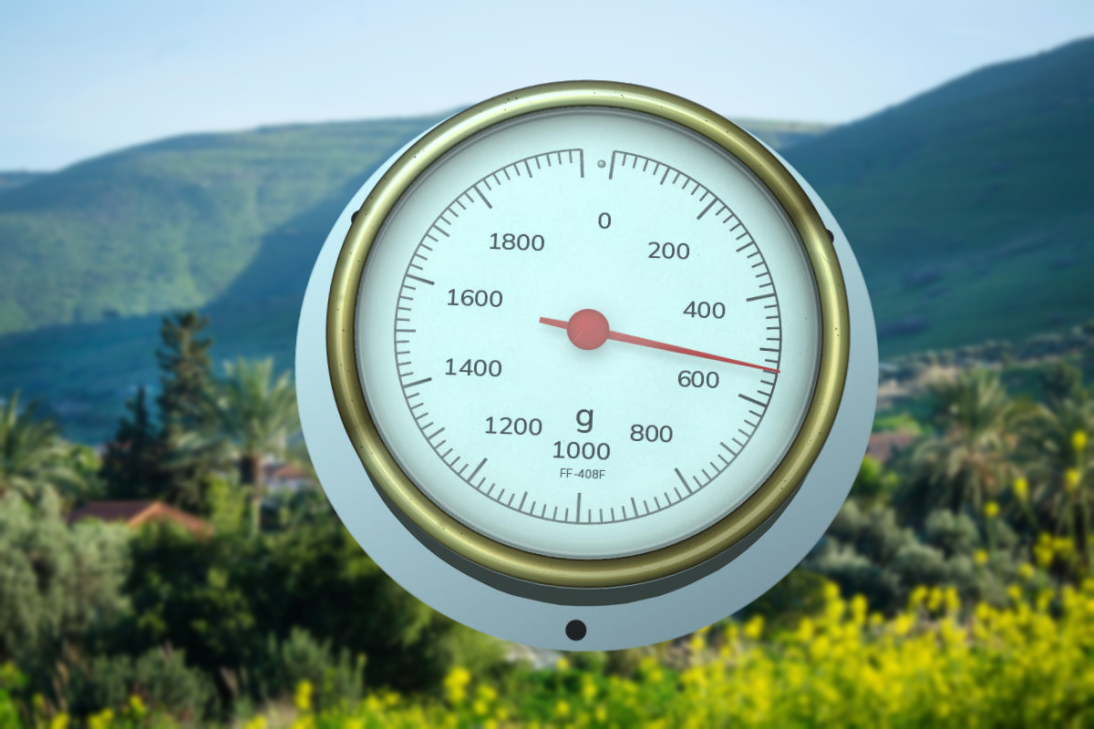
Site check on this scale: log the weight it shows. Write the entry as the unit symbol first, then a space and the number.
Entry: g 540
